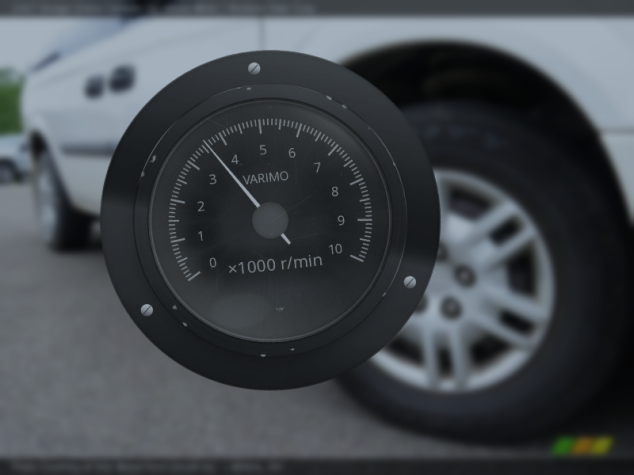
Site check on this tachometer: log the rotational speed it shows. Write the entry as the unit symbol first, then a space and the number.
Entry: rpm 3600
